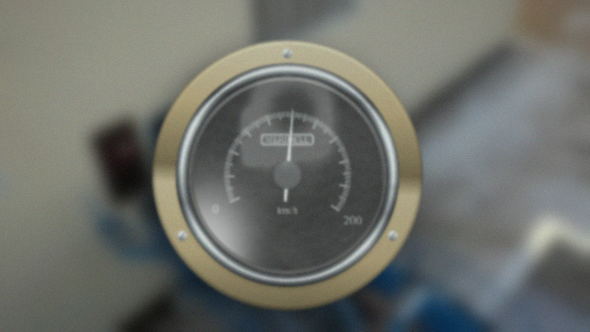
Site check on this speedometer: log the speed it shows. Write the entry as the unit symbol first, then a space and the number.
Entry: km/h 100
